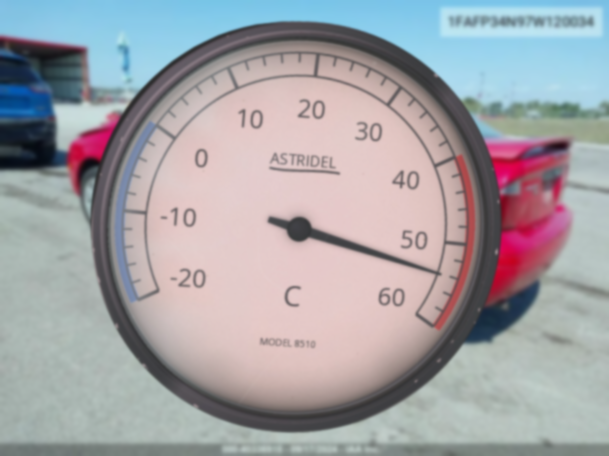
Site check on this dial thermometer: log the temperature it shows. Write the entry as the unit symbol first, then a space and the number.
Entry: °C 54
